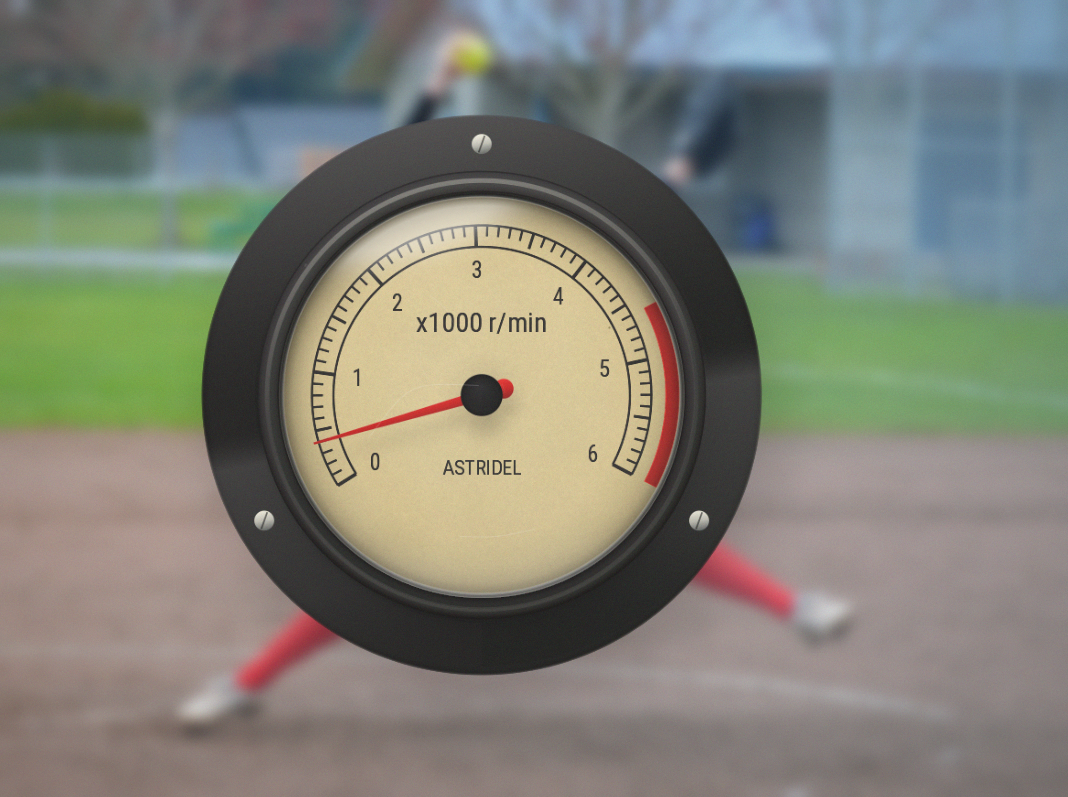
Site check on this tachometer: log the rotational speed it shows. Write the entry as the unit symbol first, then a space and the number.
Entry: rpm 400
